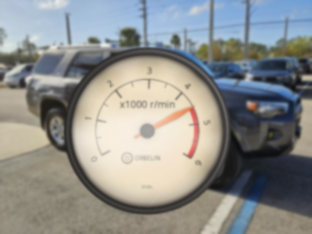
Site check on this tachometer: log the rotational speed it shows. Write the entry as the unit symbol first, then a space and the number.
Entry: rpm 4500
